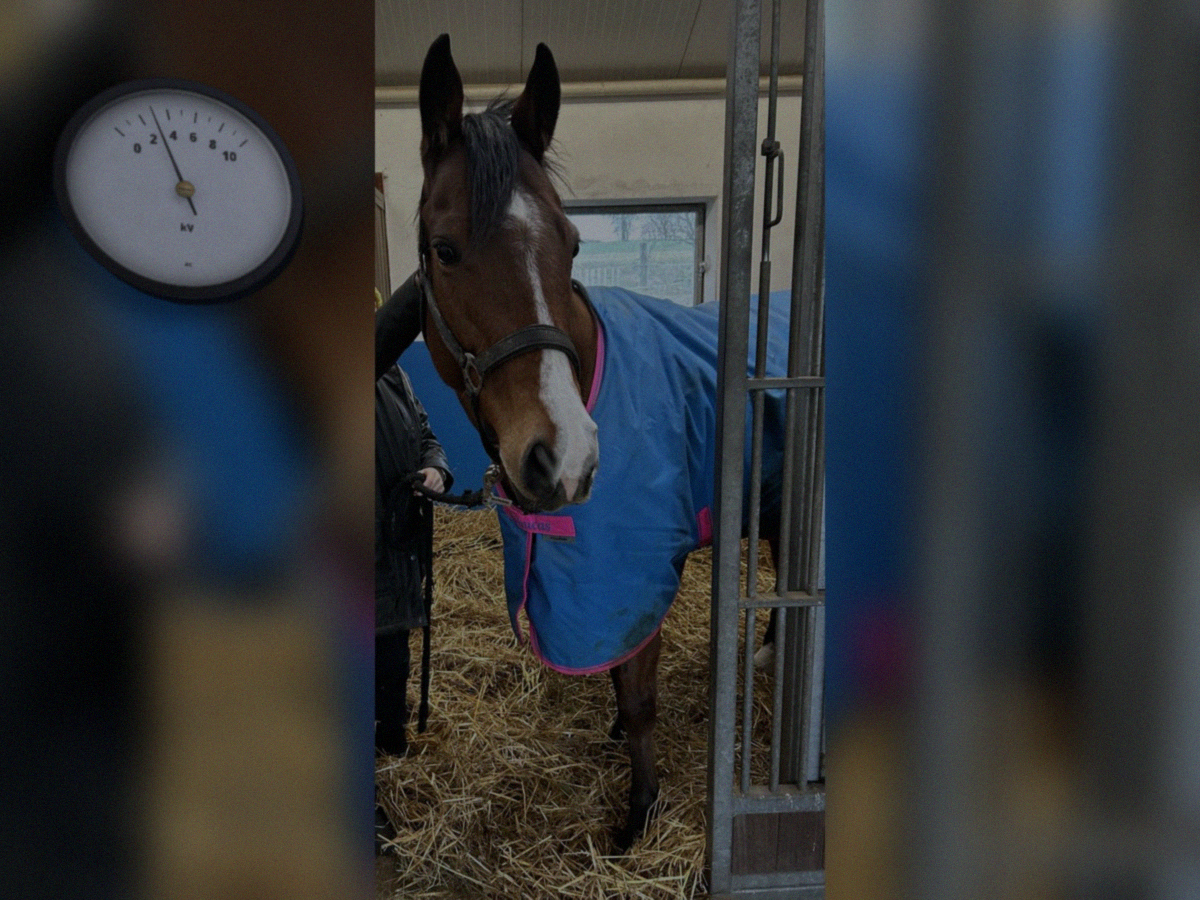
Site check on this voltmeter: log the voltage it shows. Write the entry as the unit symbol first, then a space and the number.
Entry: kV 3
